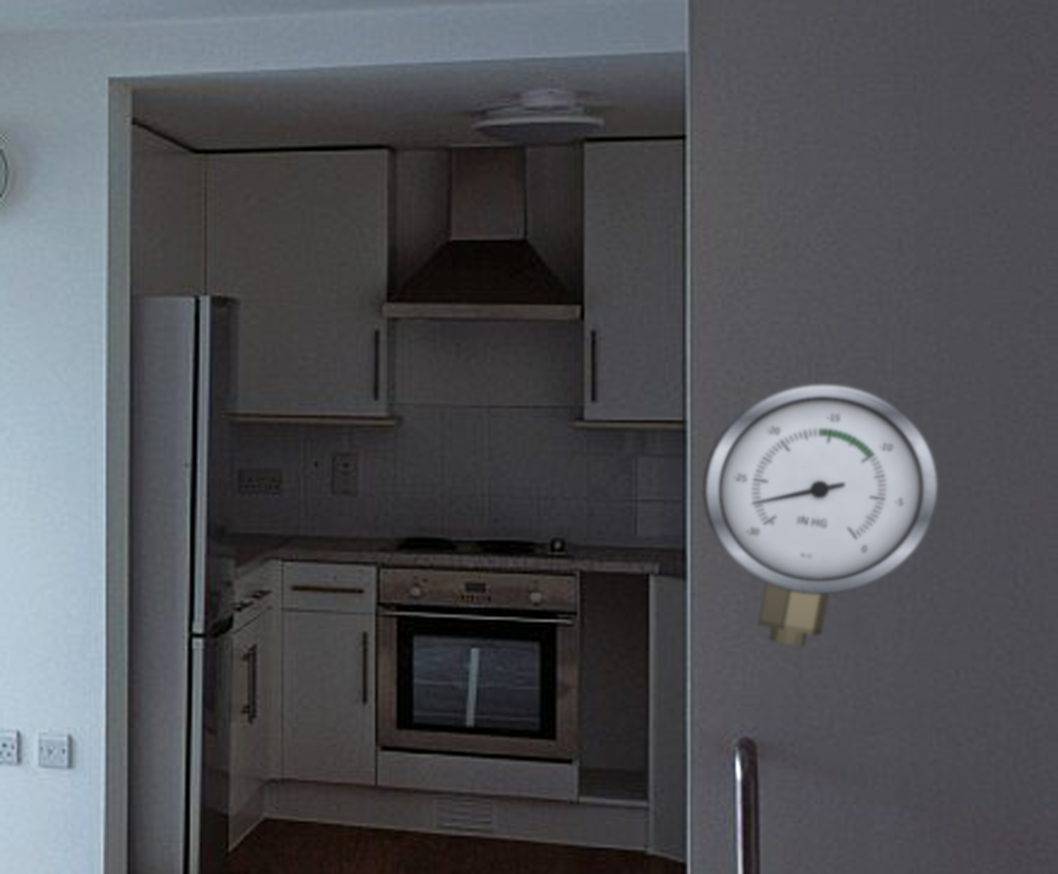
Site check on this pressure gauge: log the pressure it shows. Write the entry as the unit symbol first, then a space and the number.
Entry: inHg -27.5
